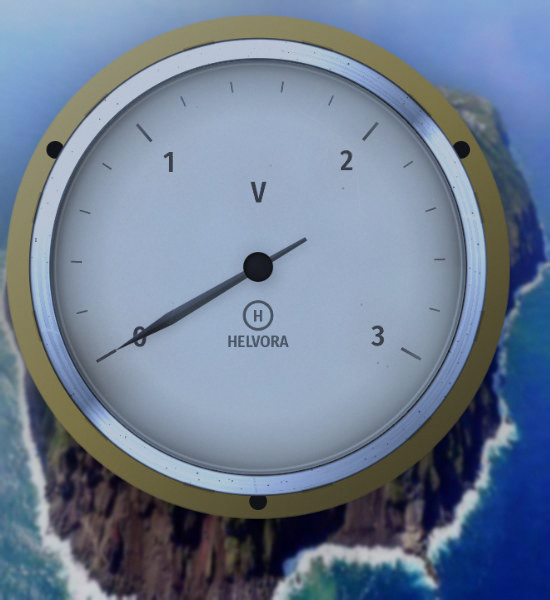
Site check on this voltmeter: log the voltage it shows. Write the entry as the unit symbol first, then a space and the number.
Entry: V 0
